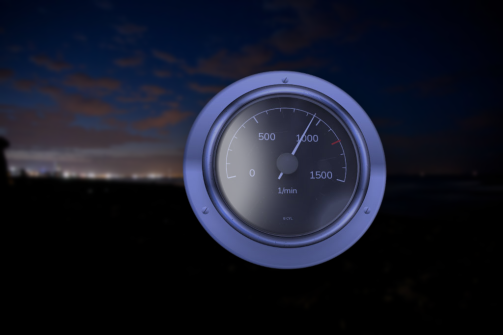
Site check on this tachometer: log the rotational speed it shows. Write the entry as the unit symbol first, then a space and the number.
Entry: rpm 950
